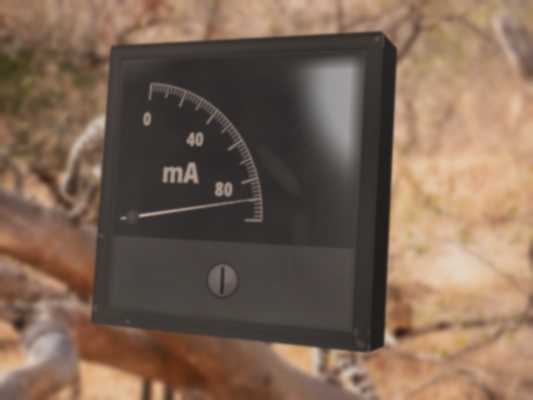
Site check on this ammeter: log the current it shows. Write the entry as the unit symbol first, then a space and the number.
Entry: mA 90
